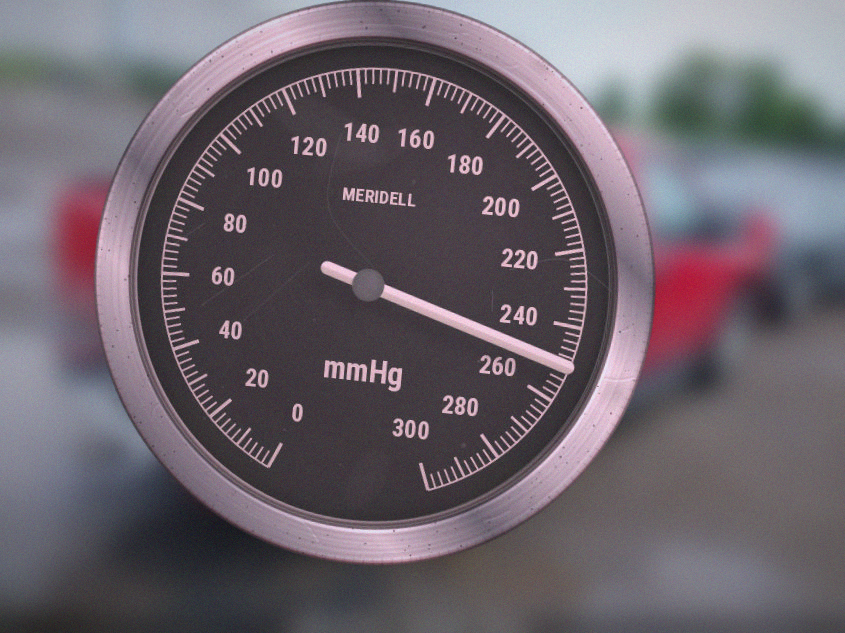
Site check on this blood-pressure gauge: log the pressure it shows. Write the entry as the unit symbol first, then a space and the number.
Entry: mmHg 250
